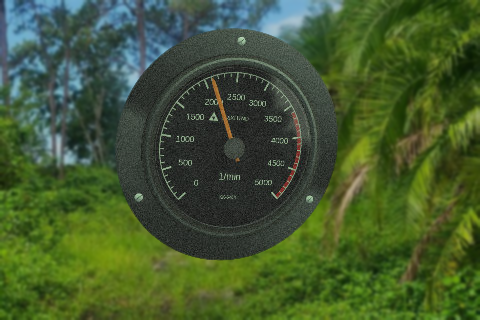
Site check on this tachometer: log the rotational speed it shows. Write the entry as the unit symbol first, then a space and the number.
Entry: rpm 2100
